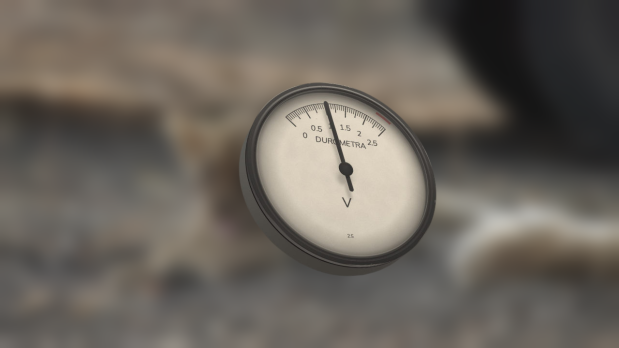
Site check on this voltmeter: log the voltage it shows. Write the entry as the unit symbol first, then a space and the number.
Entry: V 1
